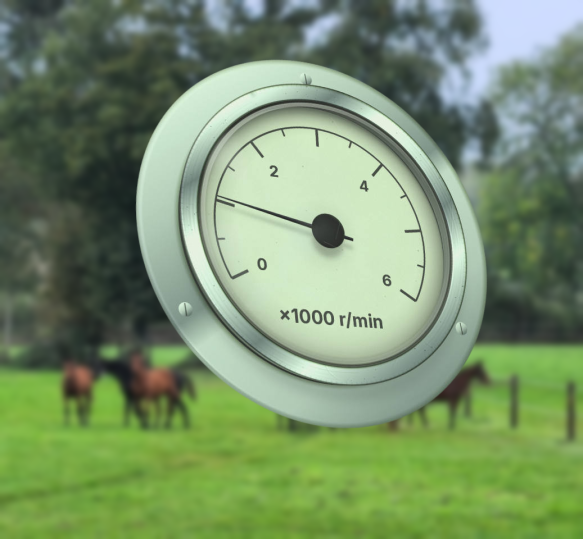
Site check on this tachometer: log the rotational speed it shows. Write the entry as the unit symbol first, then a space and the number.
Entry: rpm 1000
